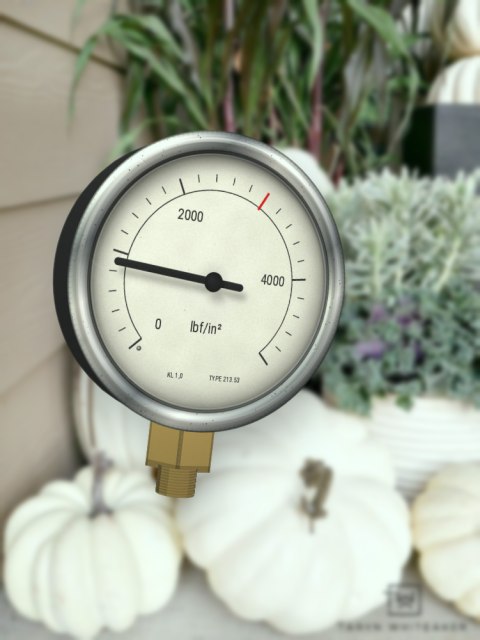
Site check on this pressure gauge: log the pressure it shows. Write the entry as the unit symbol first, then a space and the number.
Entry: psi 900
